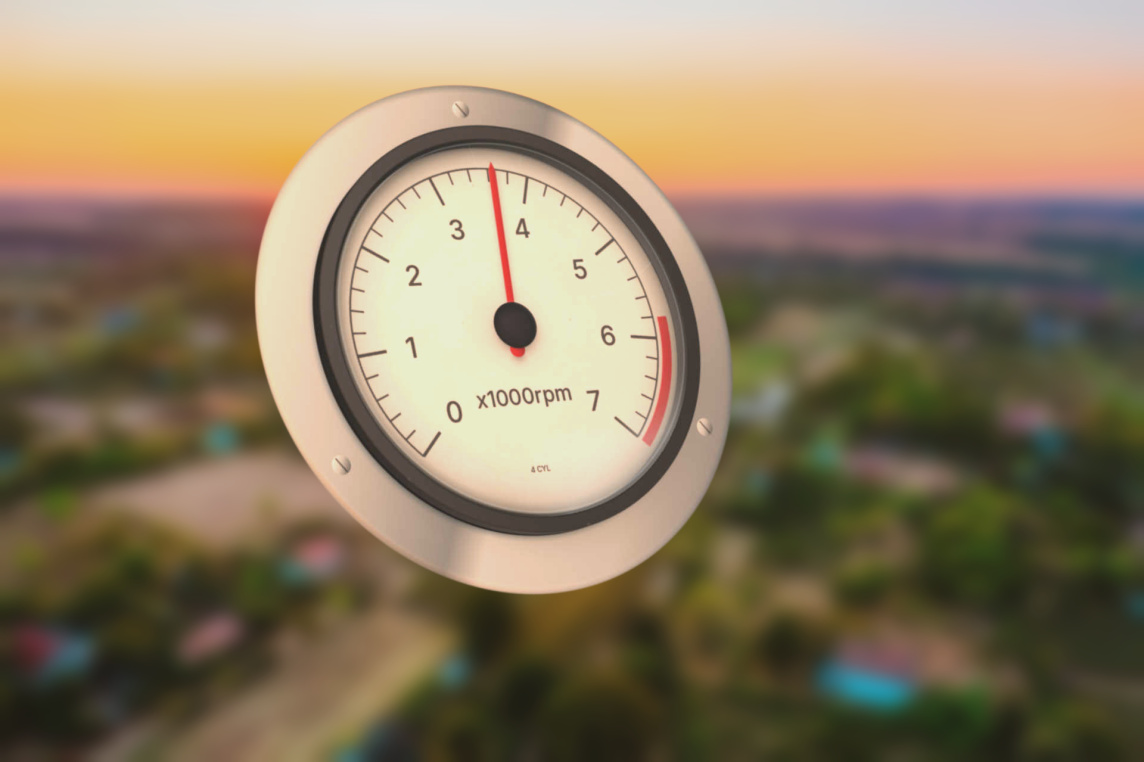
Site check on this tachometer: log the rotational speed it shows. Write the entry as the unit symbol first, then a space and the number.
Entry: rpm 3600
